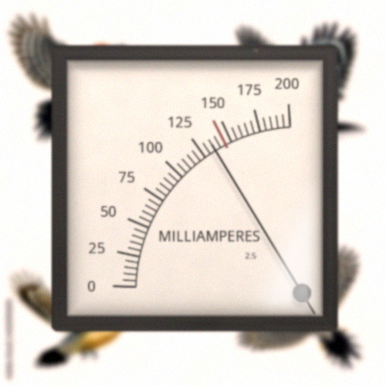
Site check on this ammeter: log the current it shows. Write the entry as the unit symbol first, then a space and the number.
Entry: mA 135
